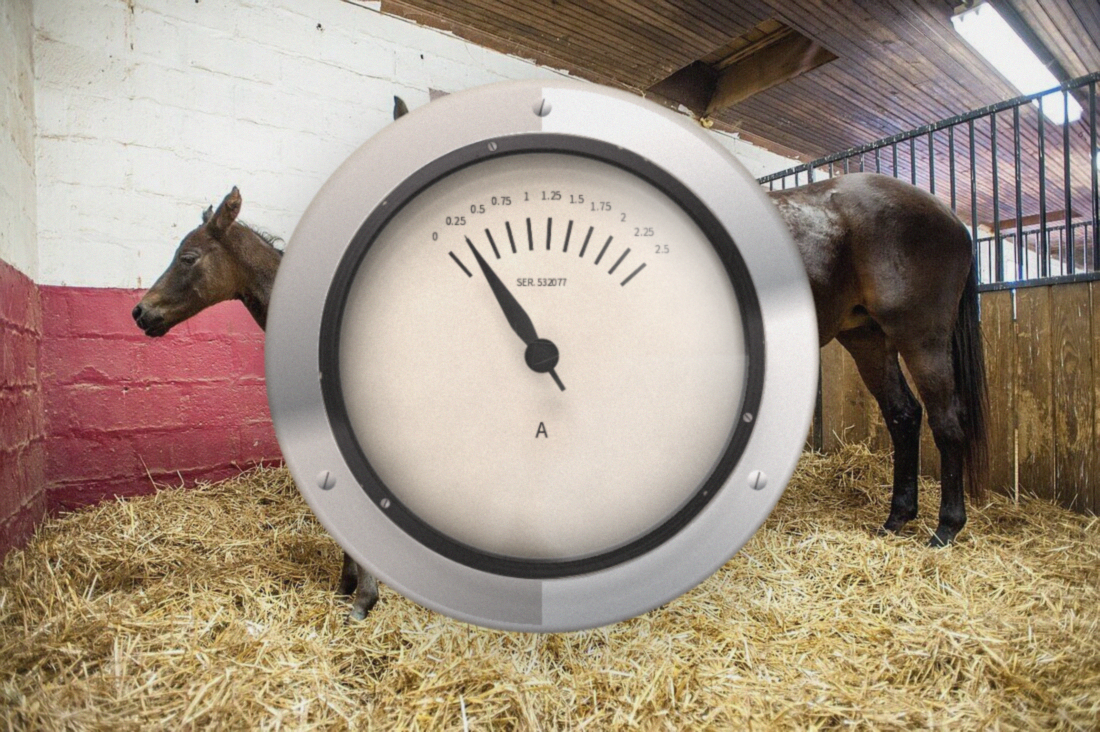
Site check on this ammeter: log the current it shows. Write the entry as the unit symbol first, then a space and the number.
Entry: A 0.25
